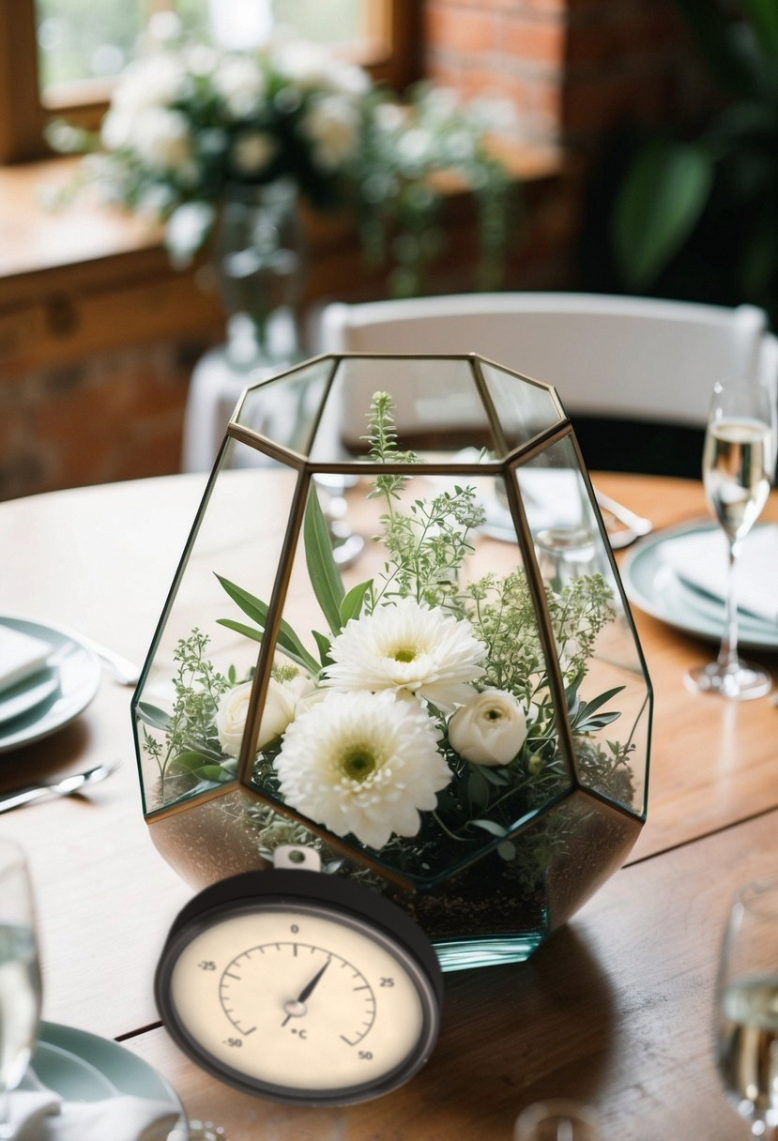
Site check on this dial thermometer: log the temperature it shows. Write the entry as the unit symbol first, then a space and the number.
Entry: °C 10
